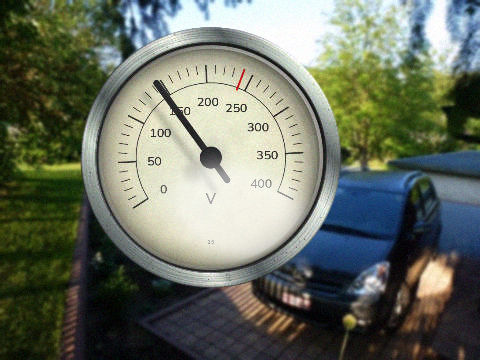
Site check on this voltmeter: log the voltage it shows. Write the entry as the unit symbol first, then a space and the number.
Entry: V 145
